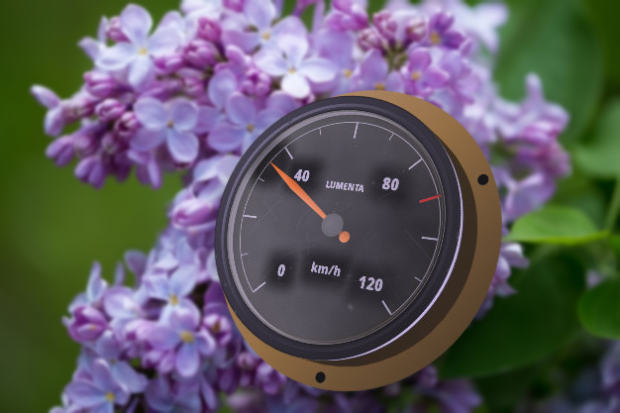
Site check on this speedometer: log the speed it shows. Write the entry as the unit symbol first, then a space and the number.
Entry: km/h 35
